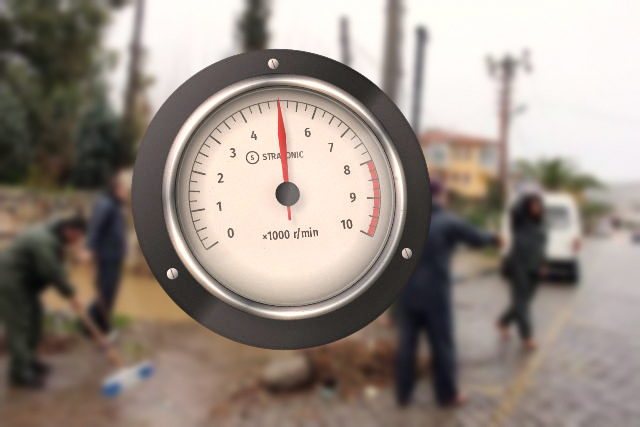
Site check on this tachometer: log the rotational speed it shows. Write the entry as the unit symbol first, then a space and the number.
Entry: rpm 5000
